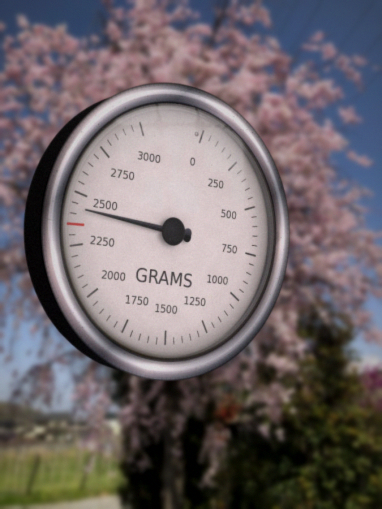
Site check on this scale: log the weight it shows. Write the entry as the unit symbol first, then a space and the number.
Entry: g 2425
